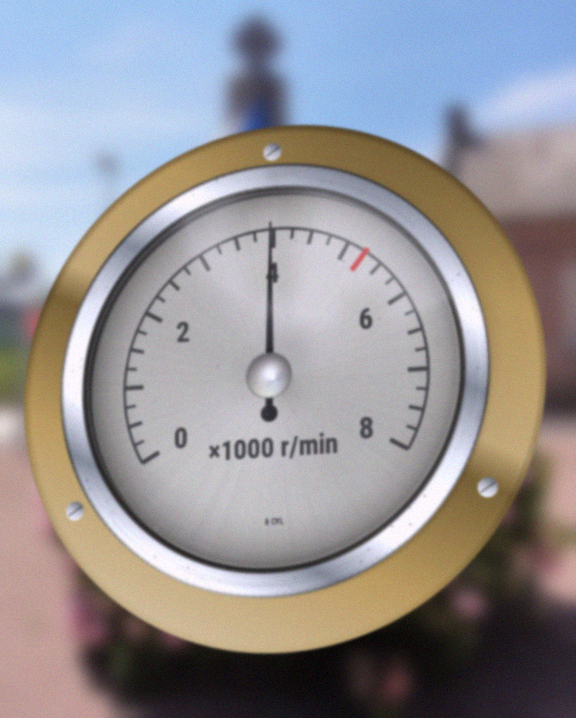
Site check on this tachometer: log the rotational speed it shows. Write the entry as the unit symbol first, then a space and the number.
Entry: rpm 4000
